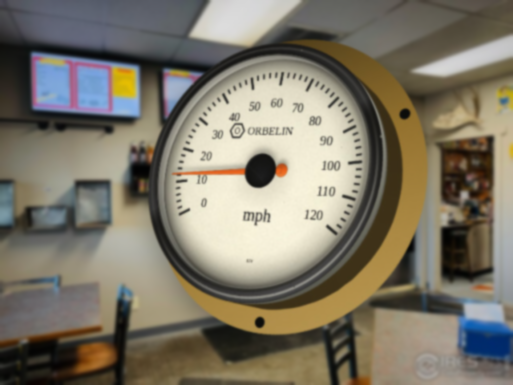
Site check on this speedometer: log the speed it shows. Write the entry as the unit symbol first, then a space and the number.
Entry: mph 12
